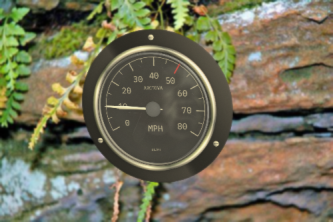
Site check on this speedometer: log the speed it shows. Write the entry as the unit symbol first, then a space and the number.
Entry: mph 10
